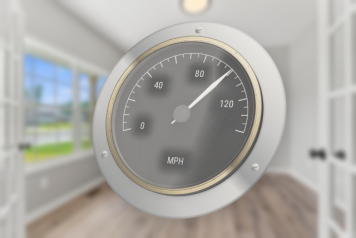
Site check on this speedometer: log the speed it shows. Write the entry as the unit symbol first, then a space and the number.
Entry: mph 100
